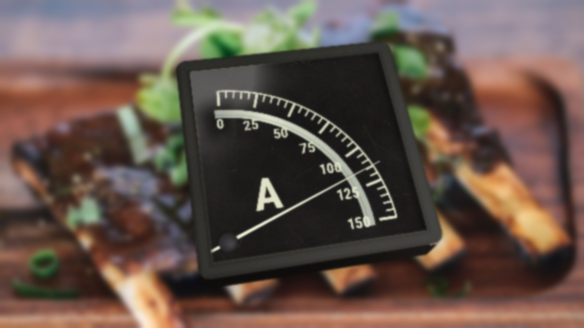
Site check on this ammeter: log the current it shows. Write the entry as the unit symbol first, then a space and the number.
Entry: A 115
